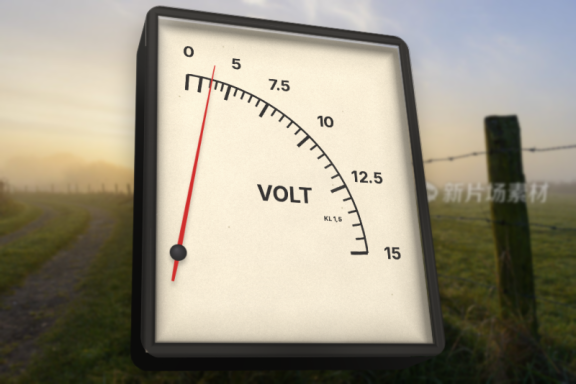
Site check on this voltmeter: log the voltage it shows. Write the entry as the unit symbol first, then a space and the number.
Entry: V 3.5
